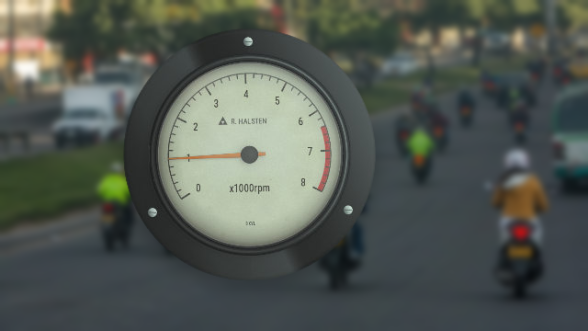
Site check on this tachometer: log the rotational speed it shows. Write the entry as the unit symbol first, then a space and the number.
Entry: rpm 1000
